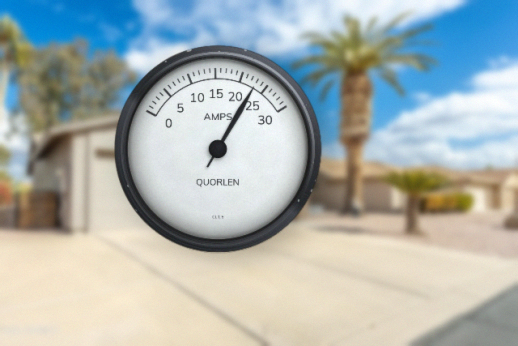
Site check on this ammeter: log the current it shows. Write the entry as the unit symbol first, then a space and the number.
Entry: A 23
